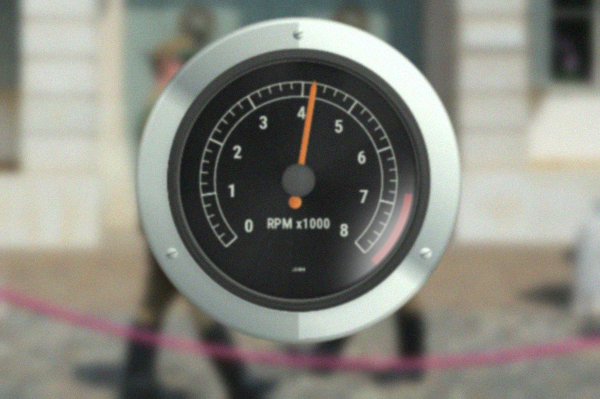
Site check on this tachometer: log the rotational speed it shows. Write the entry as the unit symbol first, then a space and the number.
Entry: rpm 4200
